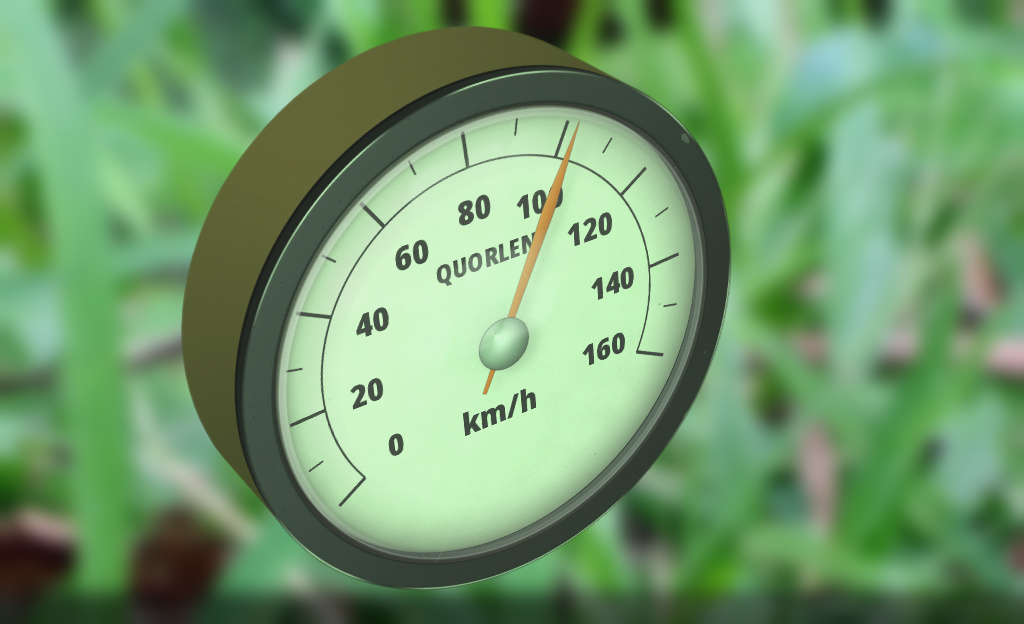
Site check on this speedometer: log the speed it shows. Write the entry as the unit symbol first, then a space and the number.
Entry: km/h 100
